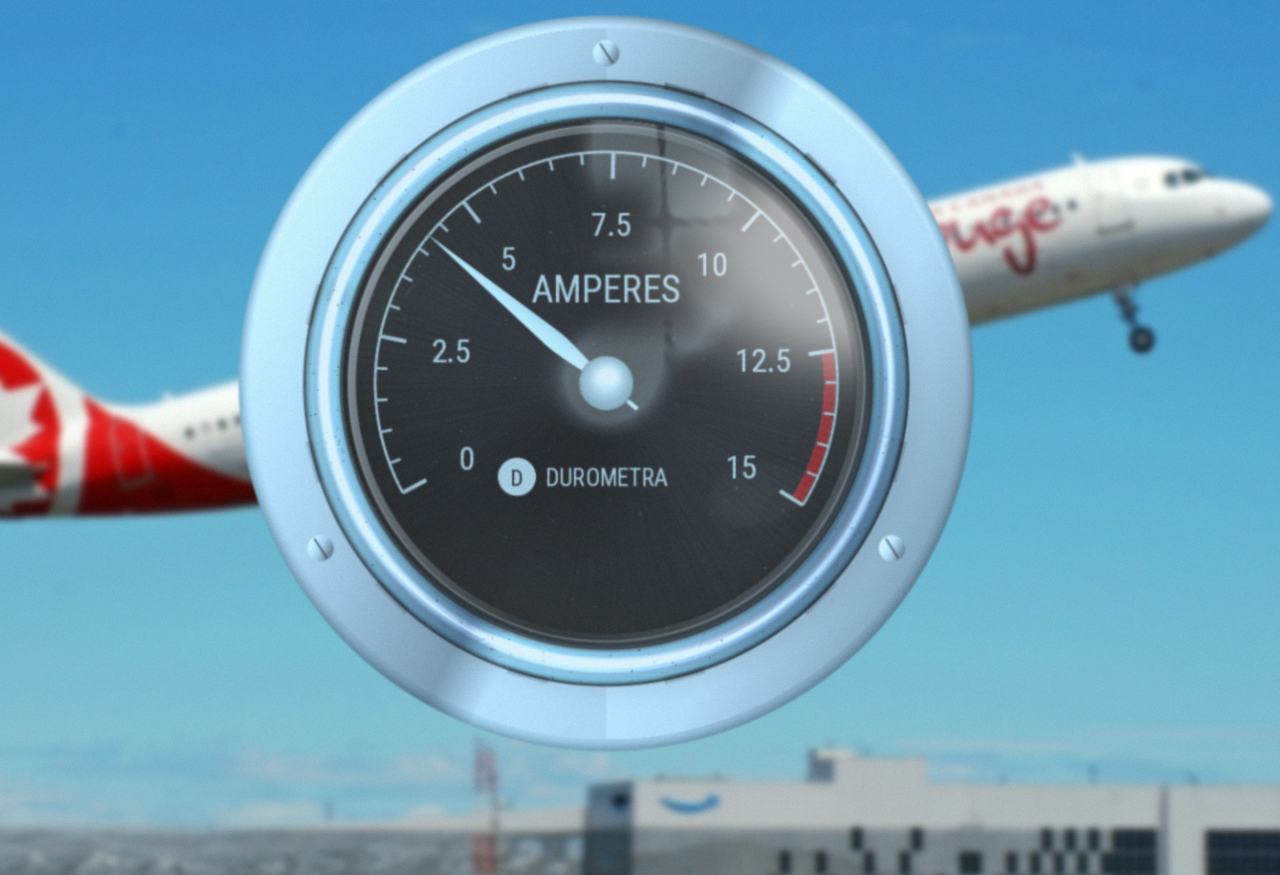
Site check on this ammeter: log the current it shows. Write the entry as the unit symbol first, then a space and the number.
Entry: A 4.25
